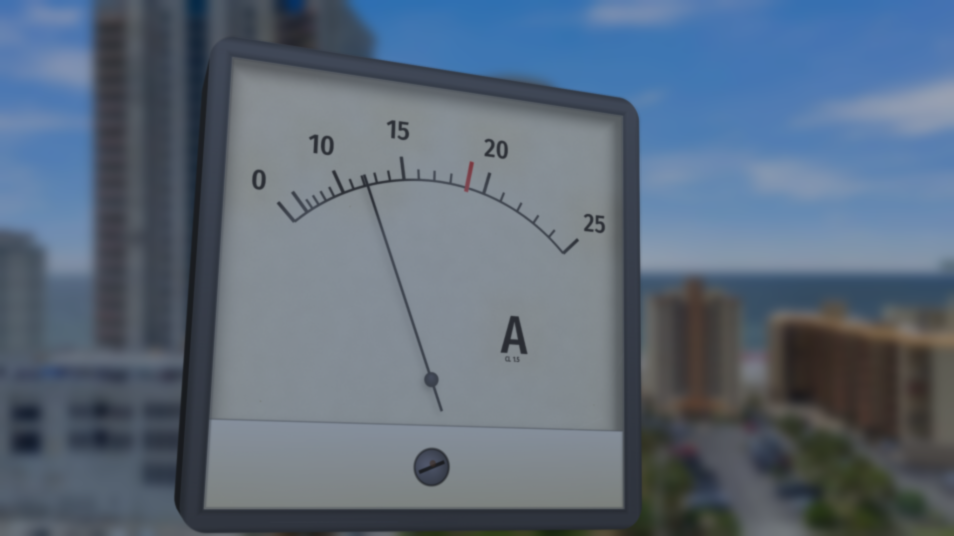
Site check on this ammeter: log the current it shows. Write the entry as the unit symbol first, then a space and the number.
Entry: A 12
